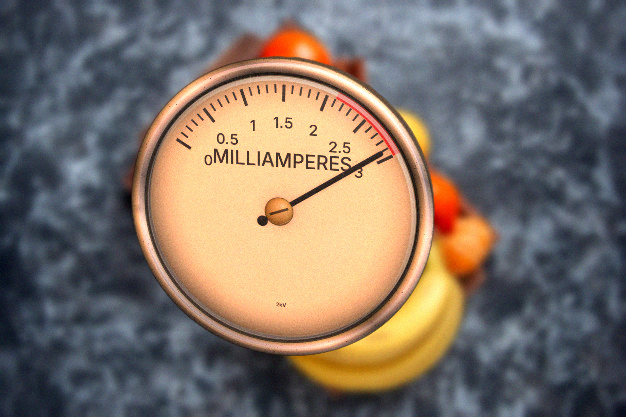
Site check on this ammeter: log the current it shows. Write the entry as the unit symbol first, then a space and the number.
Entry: mA 2.9
